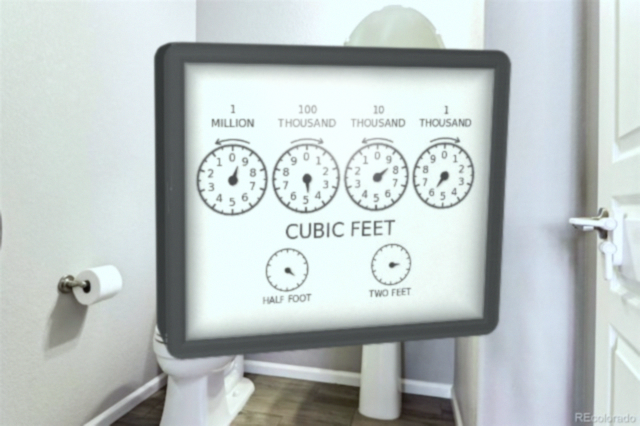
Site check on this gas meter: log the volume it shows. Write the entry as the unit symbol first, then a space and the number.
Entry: ft³ 948600
